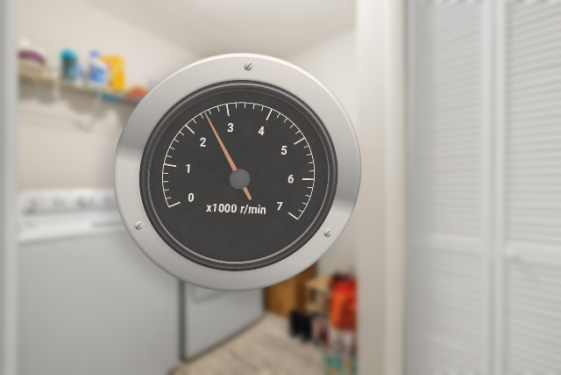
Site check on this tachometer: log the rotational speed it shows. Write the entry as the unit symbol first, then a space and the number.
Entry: rpm 2500
